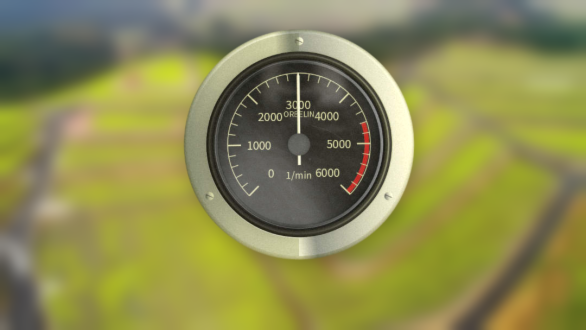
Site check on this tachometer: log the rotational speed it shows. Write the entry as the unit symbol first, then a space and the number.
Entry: rpm 3000
